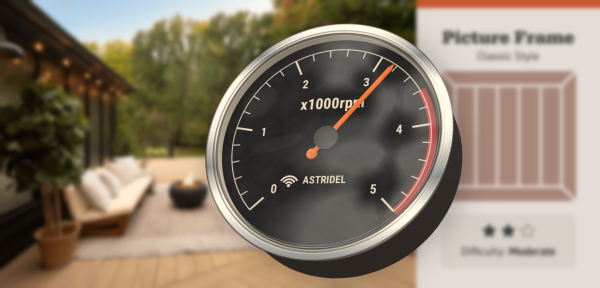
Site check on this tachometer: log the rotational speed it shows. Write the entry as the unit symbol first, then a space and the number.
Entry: rpm 3200
